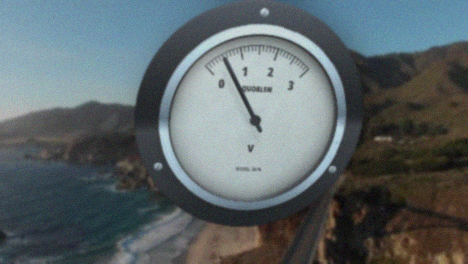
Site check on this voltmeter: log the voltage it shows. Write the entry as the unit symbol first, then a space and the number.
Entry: V 0.5
